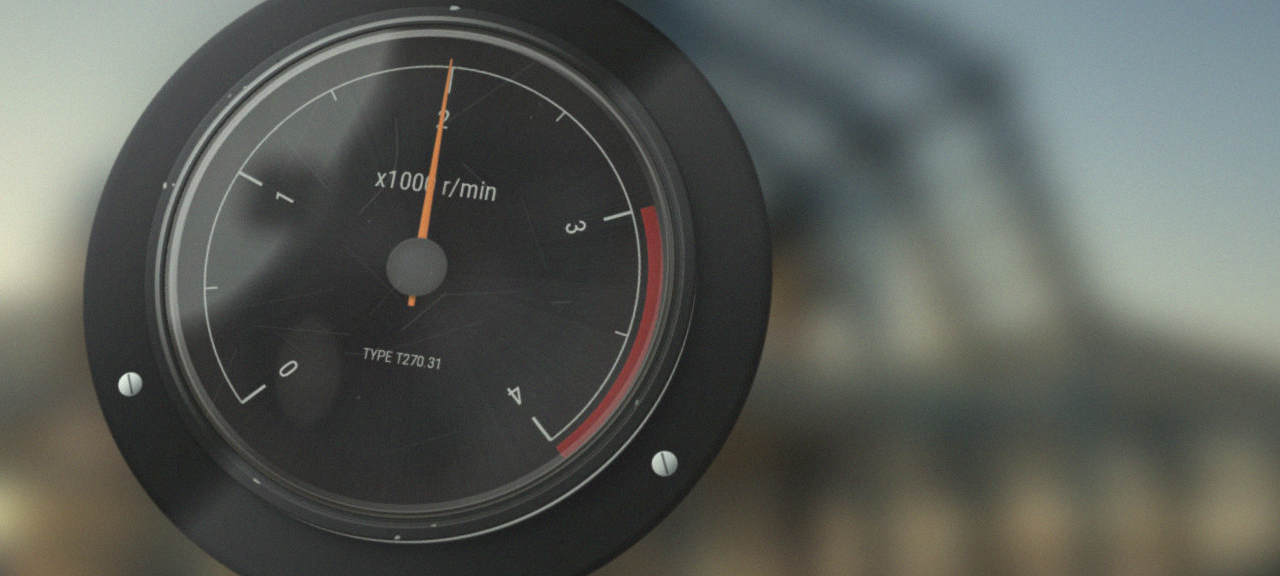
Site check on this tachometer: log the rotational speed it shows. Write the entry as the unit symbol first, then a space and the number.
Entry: rpm 2000
